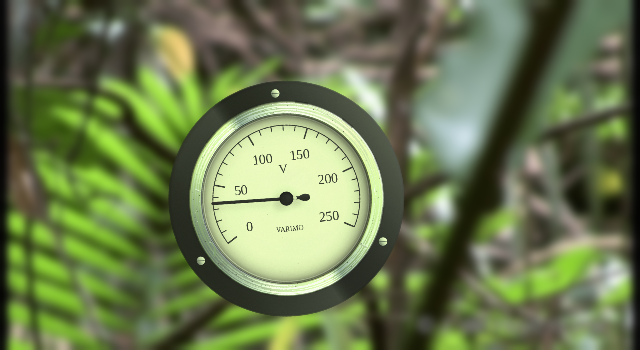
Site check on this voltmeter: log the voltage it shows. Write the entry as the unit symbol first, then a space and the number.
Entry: V 35
